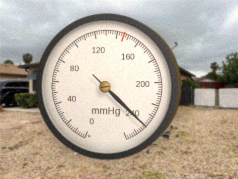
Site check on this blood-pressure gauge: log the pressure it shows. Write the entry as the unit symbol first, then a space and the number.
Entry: mmHg 240
